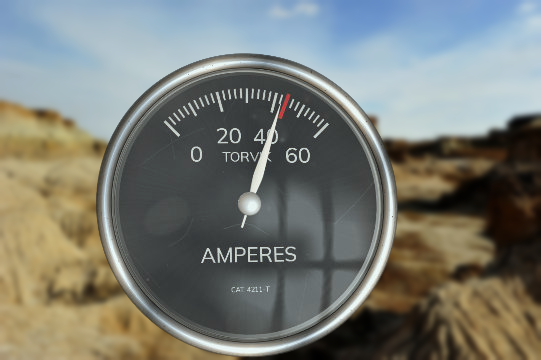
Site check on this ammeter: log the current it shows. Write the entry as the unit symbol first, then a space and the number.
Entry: A 42
